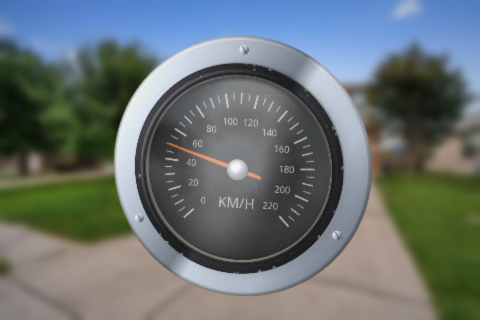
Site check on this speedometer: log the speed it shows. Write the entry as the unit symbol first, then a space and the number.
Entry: km/h 50
